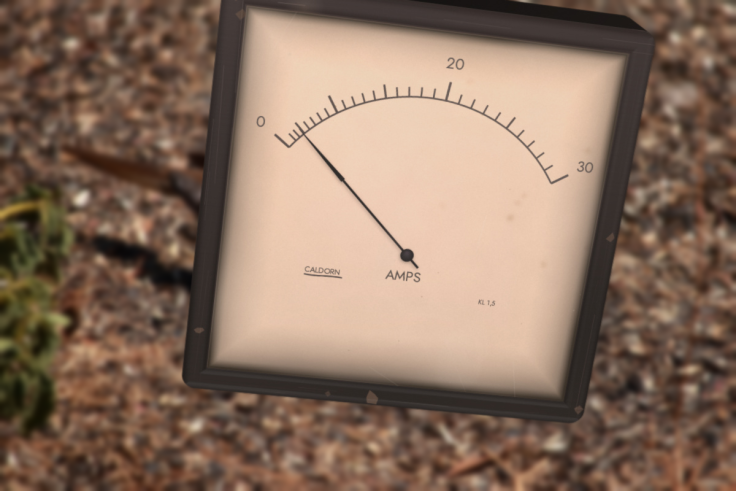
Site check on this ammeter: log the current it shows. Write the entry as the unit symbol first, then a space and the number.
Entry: A 5
